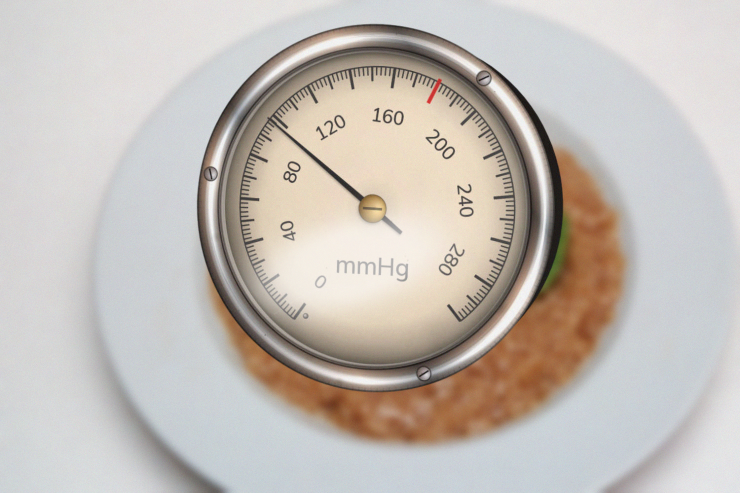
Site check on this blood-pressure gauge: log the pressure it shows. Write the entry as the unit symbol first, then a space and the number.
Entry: mmHg 98
